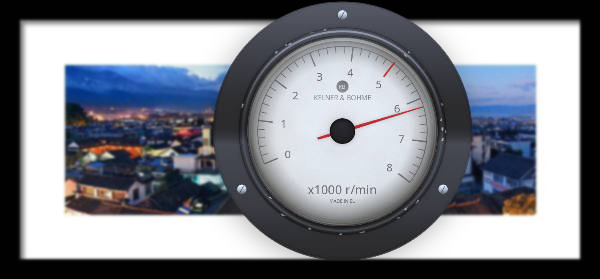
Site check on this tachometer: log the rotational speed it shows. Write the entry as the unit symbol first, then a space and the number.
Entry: rpm 6200
